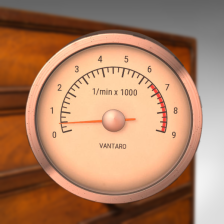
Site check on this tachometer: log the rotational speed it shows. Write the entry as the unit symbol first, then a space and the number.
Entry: rpm 500
